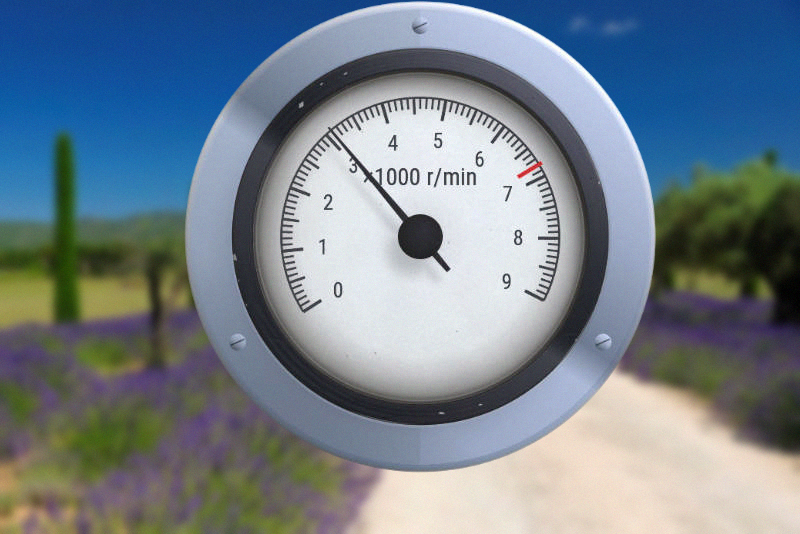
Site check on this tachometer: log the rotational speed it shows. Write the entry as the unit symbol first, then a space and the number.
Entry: rpm 3100
